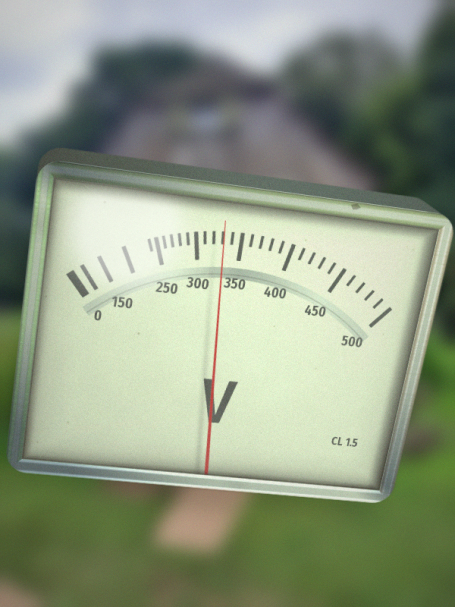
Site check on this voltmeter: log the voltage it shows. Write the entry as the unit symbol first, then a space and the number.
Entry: V 330
